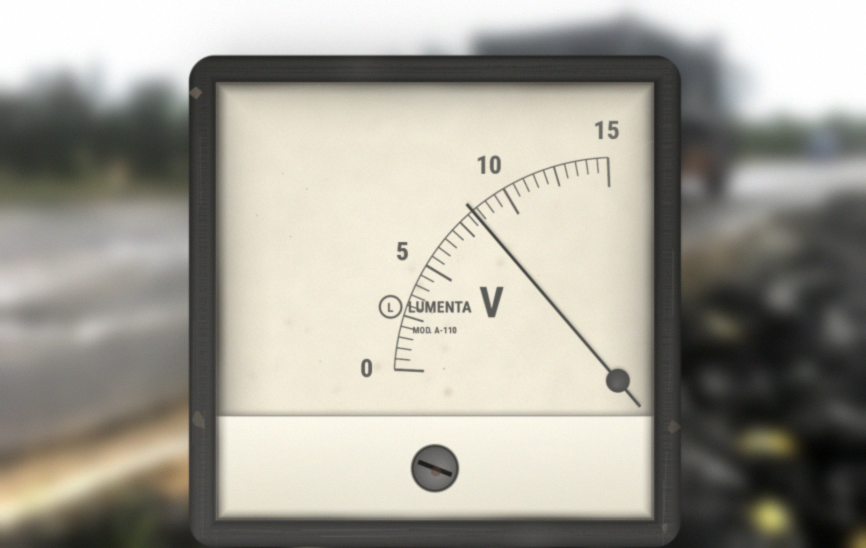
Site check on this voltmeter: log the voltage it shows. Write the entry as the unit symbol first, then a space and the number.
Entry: V 8.25
